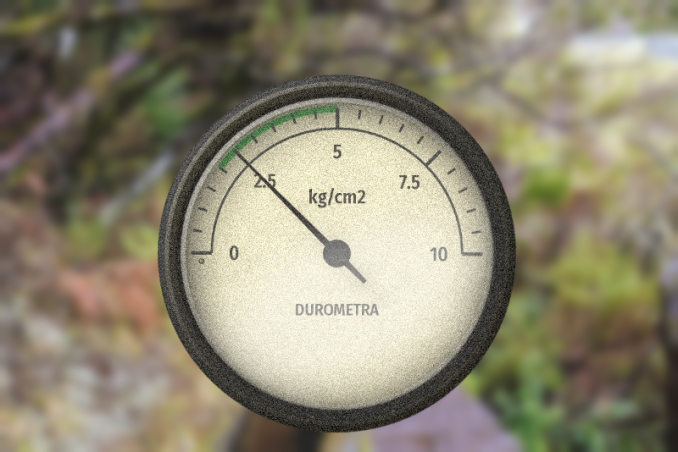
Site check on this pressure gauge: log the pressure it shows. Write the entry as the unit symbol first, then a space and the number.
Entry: kg/cm² 2.5
